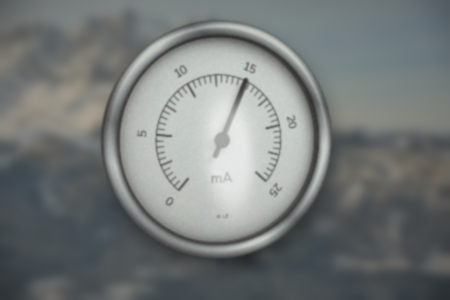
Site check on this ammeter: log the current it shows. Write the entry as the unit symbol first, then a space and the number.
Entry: mA 15
